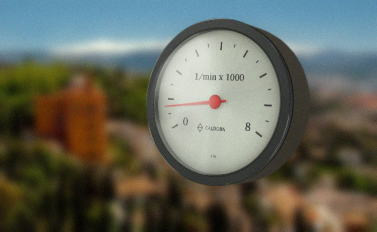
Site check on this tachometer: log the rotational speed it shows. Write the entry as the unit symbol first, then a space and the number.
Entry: rpm 750
